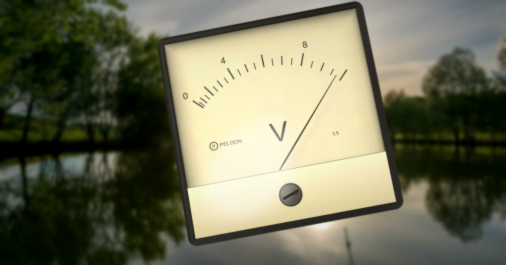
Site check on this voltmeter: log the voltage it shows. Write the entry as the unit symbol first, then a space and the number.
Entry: V 9.75
